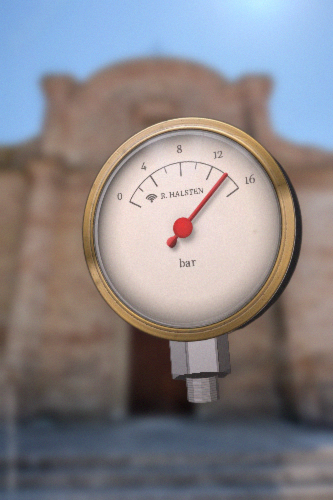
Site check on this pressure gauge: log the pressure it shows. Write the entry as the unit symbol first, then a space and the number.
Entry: bar 14
